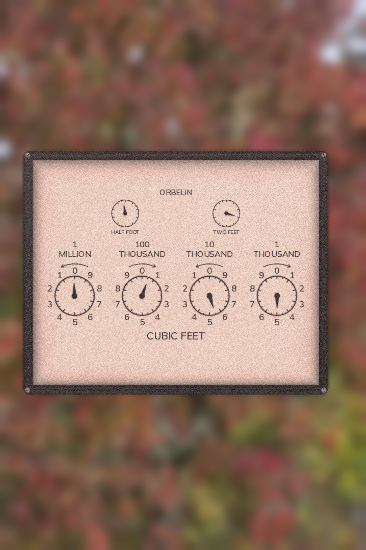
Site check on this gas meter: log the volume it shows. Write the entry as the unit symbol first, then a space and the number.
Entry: ft³ 5500
